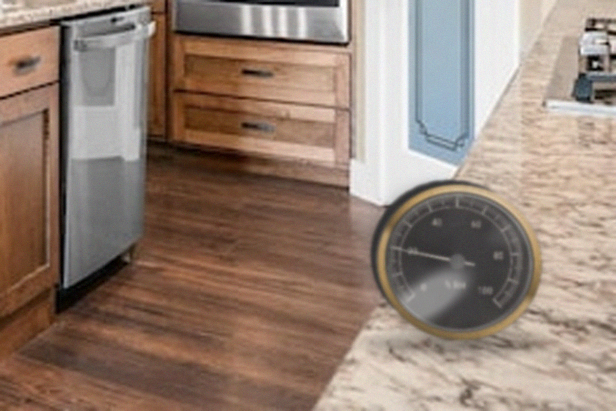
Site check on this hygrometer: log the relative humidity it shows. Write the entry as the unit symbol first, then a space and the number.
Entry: % 20
